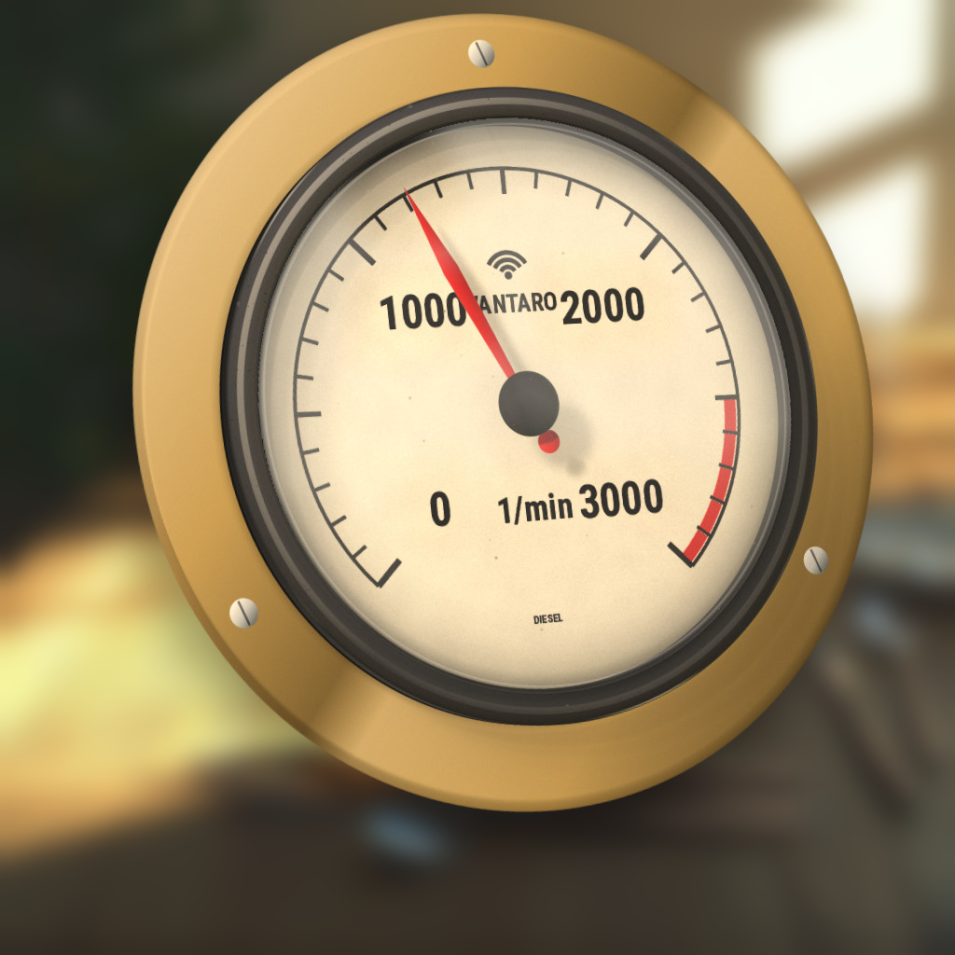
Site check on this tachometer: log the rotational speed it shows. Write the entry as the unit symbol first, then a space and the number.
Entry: rpm 1200
